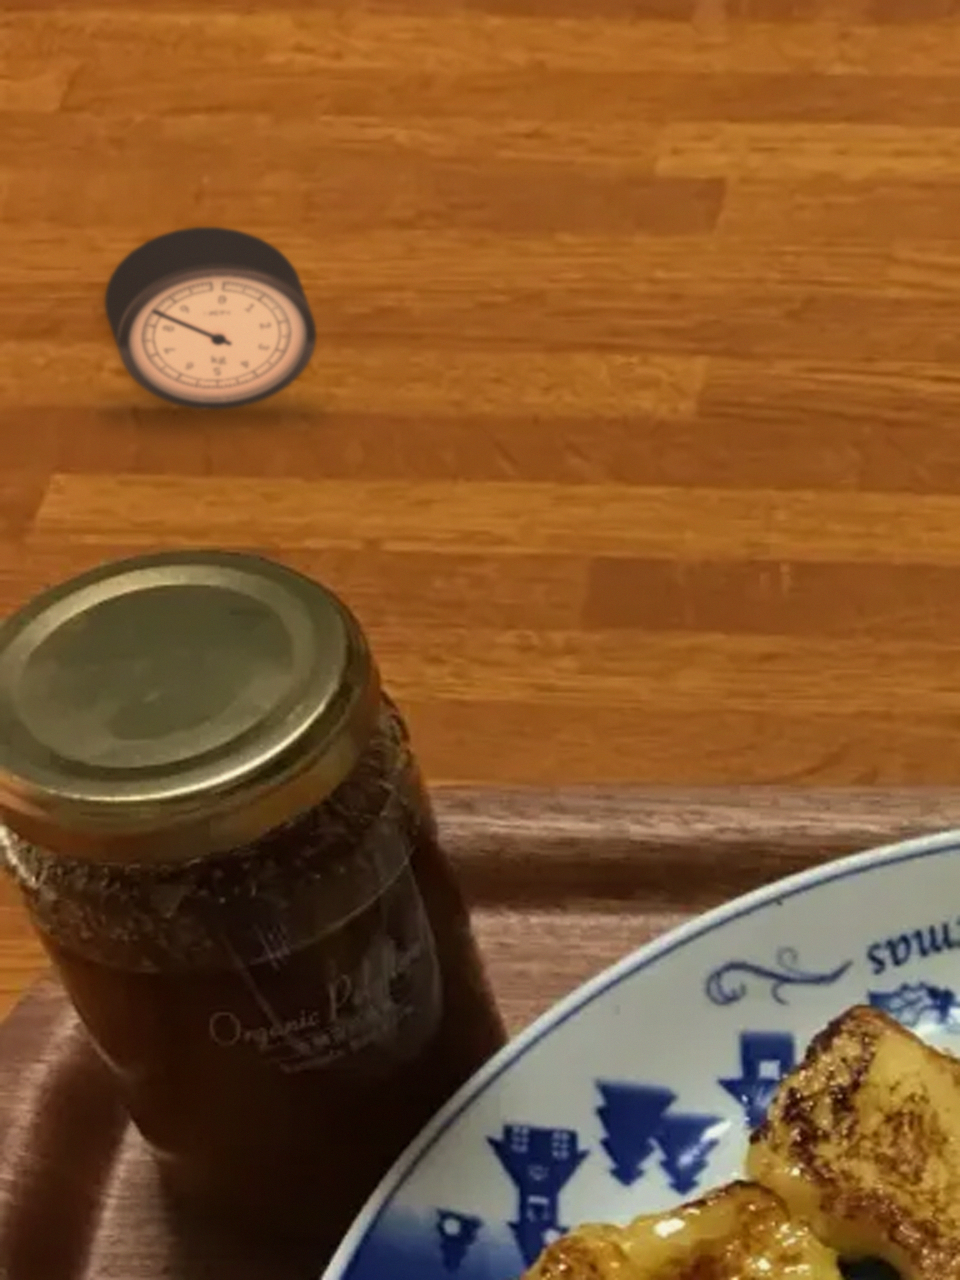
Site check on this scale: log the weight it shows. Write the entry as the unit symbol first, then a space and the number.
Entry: kg 8.5
